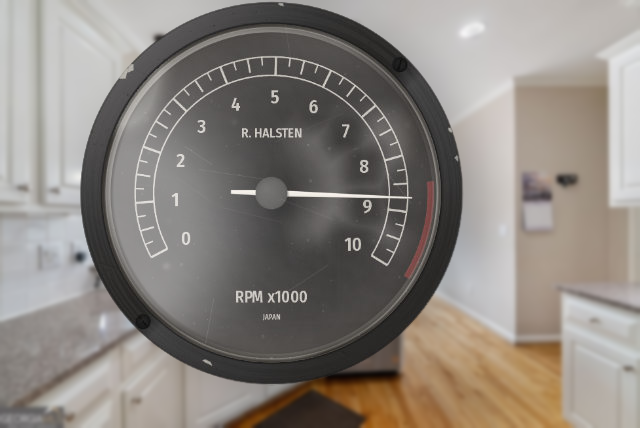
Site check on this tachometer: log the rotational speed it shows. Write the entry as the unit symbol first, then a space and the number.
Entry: rpm 8750
